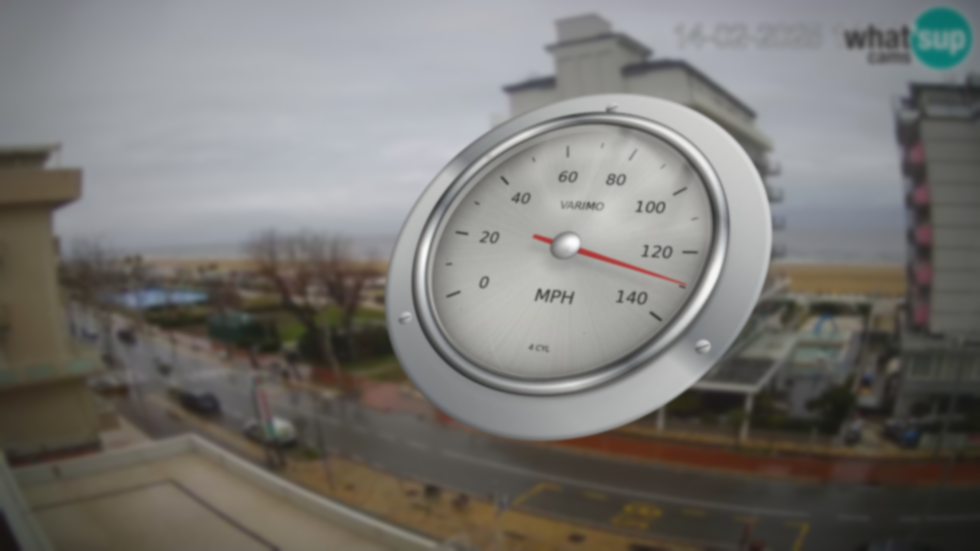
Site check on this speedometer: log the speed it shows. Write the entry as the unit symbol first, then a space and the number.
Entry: mph 130
